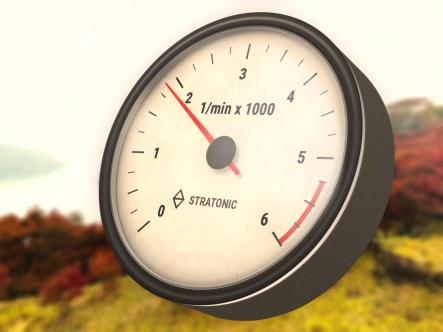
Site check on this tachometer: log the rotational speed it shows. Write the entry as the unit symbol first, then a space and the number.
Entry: rpm 1875
